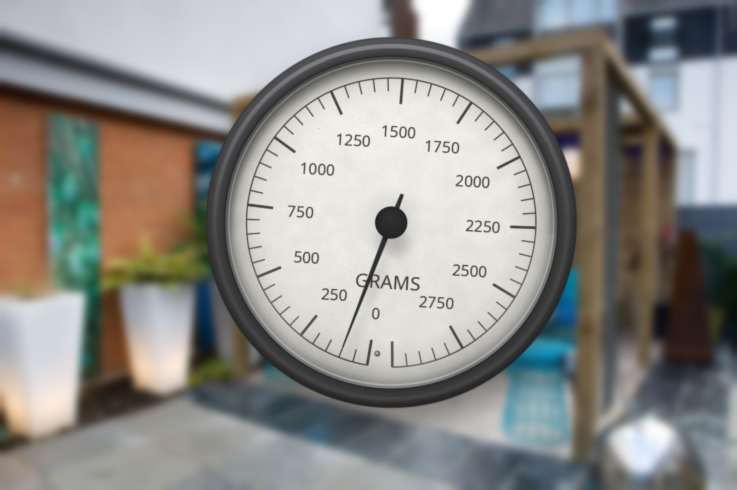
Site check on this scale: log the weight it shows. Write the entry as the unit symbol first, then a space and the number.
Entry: g 100
